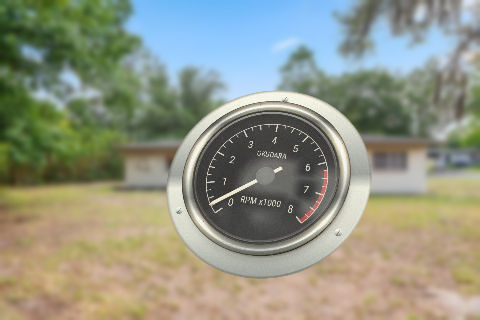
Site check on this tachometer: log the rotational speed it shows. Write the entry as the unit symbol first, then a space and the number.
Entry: rpm 250
